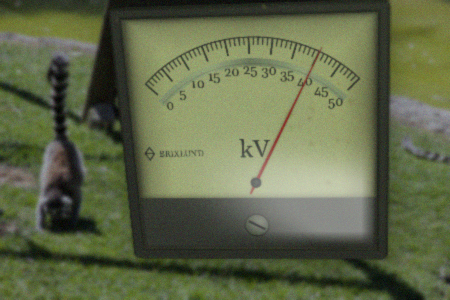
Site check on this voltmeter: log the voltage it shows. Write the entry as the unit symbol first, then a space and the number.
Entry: kV 40
